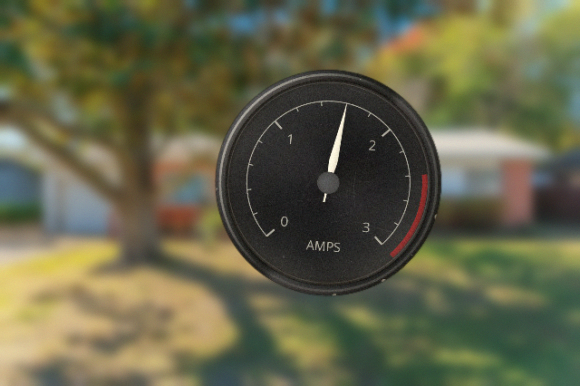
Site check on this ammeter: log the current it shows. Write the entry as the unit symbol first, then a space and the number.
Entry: A 1.6
